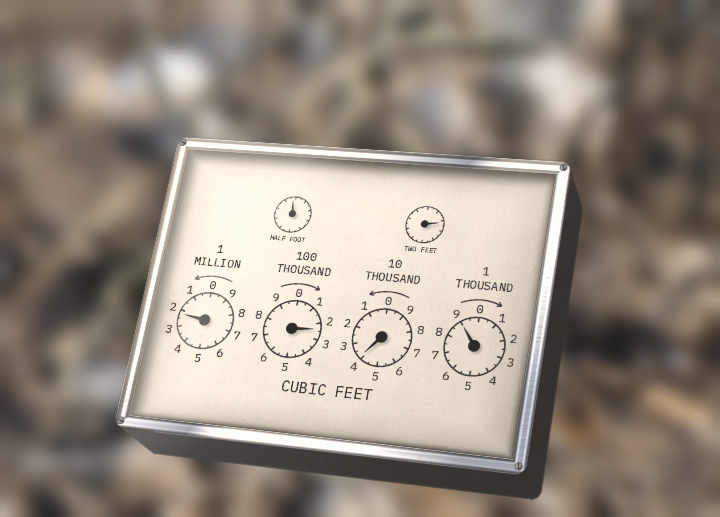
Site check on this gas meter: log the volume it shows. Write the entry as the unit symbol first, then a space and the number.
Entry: ft³ 223900
